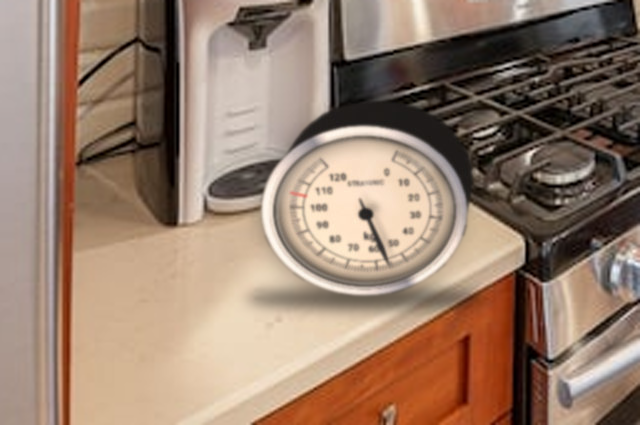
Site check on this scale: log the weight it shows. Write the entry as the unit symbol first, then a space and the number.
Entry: kg 55
